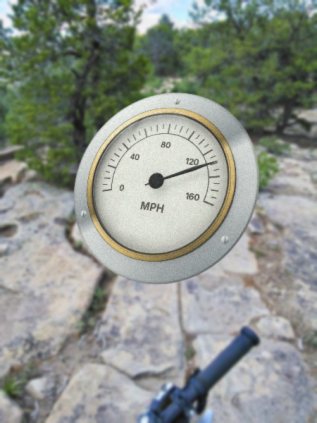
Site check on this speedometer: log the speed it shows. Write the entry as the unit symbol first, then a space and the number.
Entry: mph 130
